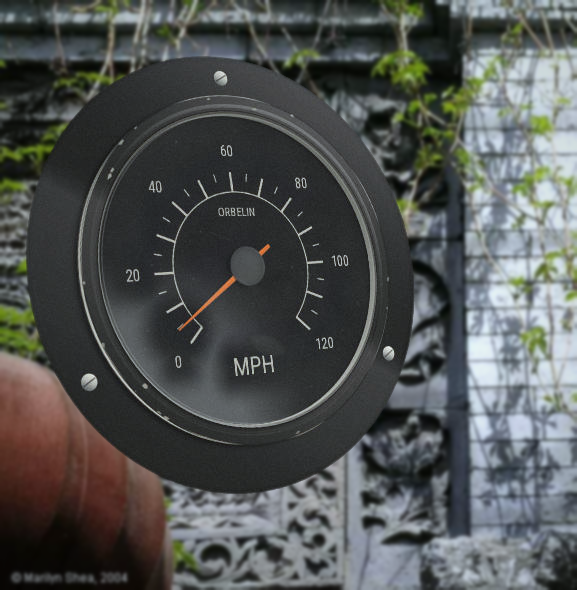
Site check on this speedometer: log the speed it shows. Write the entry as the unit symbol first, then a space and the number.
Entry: mph 5
